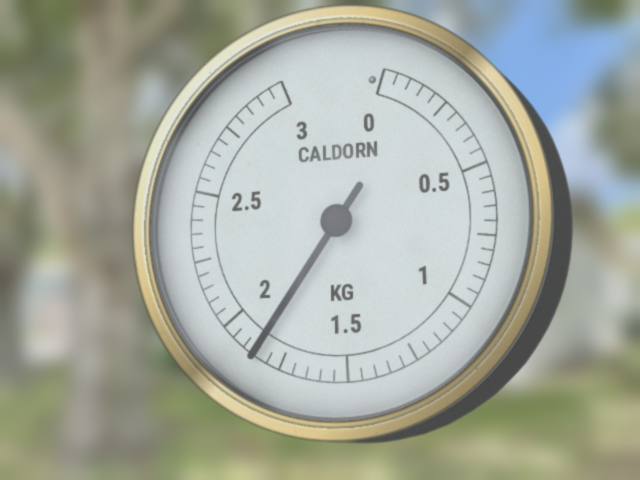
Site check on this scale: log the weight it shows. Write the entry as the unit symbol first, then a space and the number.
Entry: kg 1.85
